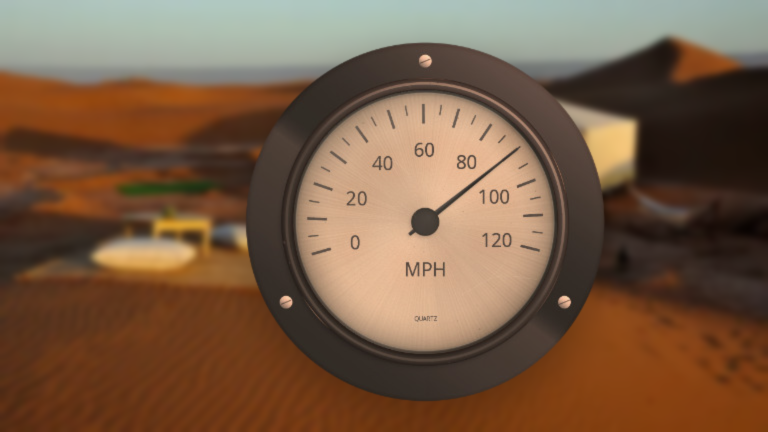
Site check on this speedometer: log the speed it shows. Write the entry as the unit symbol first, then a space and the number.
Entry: mph 90
